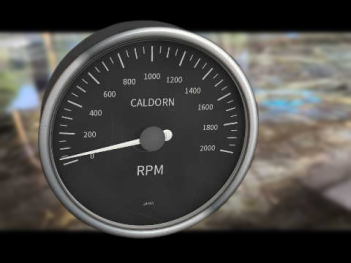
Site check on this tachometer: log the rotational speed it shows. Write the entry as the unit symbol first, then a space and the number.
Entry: rpm 50
